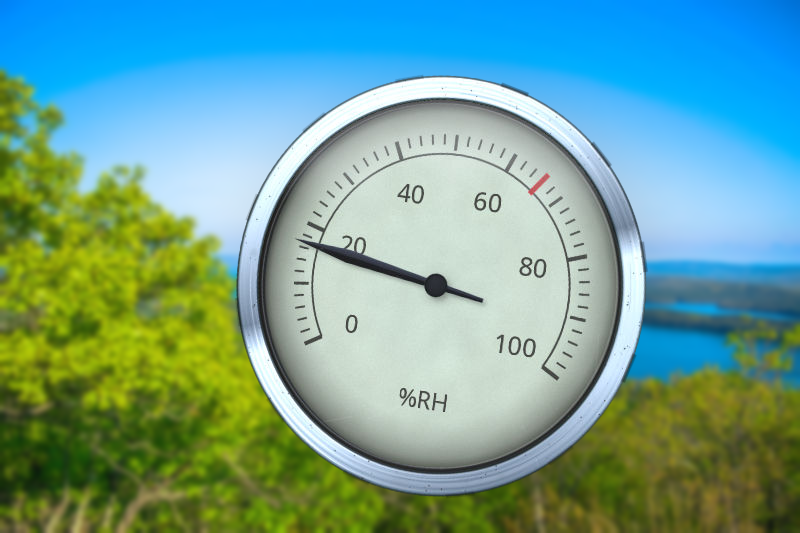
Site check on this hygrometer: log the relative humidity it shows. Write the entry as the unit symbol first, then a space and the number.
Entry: % 17
